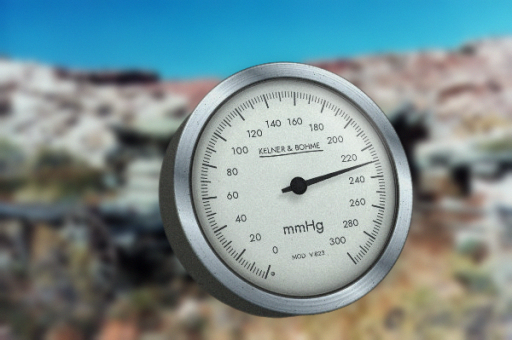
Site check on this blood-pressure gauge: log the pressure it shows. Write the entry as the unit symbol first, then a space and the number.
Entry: mmHg 230
